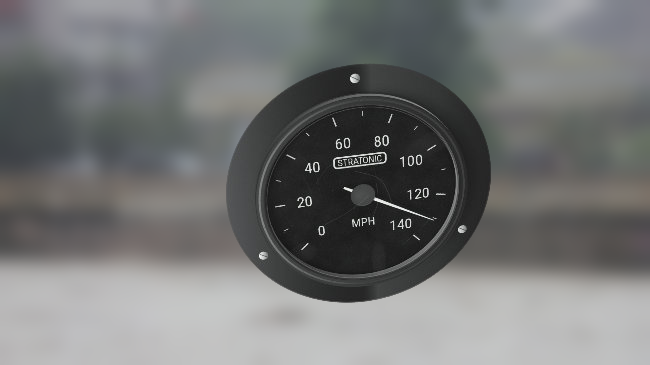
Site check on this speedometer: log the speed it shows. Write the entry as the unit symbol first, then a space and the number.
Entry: mph 130
